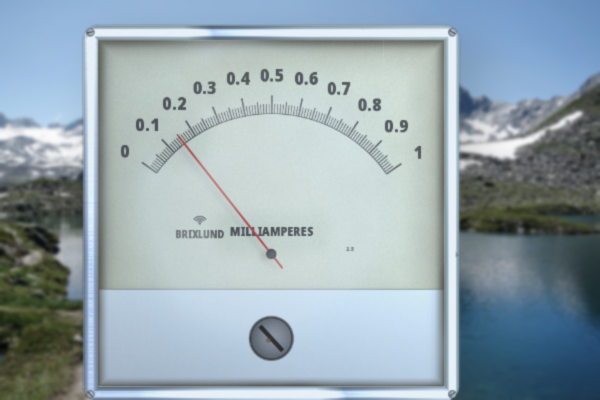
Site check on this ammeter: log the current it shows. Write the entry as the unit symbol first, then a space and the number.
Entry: mA 0.15
